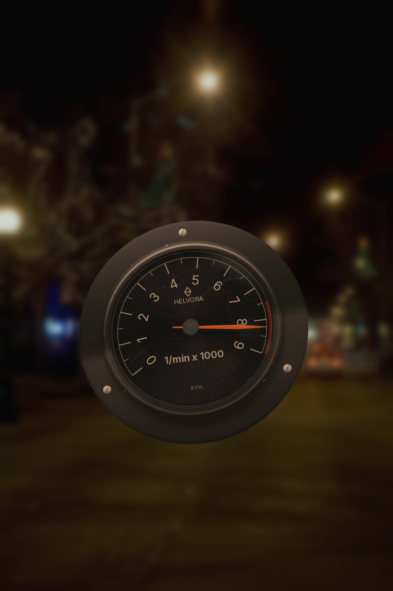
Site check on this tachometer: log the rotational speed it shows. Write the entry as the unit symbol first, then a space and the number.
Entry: rpm 8250
